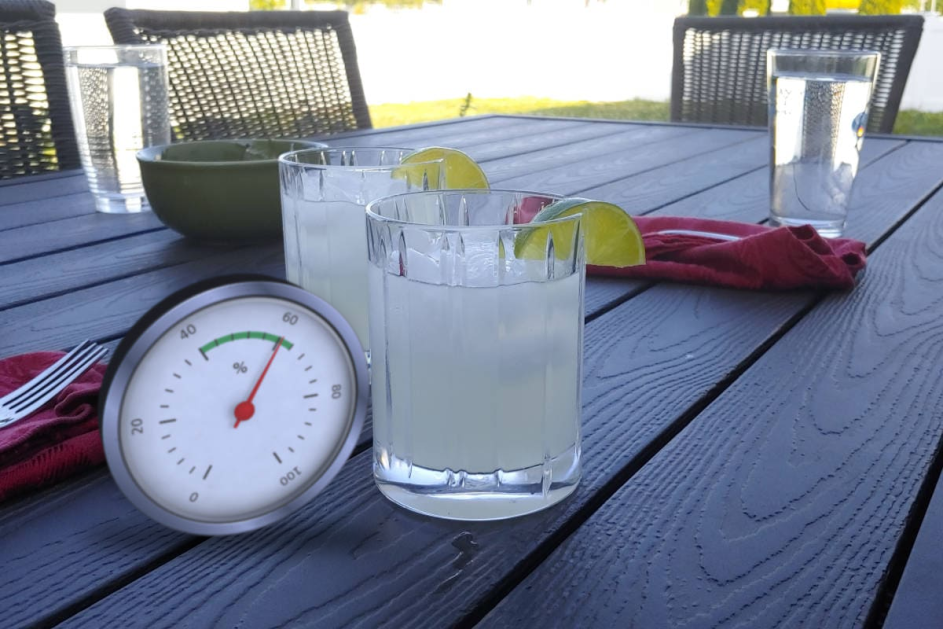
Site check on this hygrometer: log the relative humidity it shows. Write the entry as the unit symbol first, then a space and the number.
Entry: % 60
